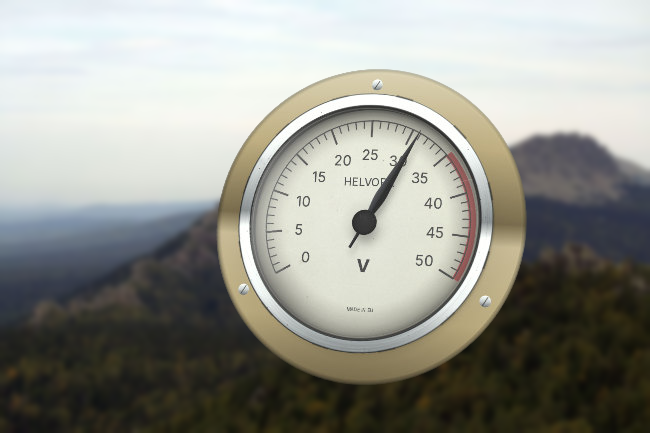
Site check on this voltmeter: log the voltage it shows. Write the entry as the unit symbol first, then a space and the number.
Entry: V 31
